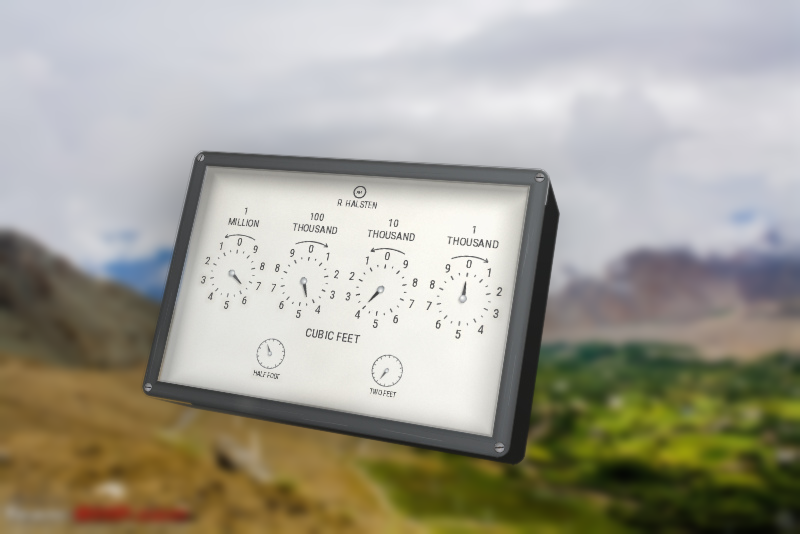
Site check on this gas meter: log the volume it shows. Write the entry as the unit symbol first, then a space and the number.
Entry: ft³ 644000
